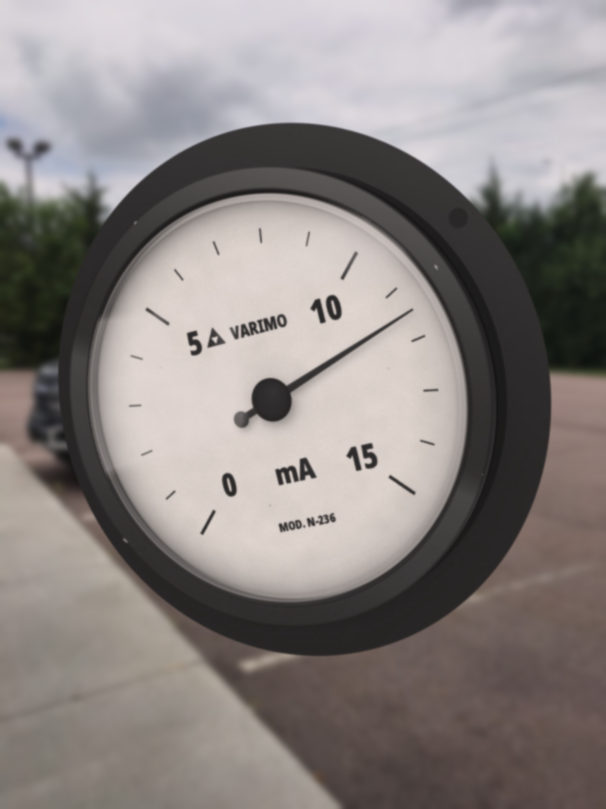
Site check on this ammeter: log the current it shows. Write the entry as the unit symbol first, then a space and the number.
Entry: mA 11.5
